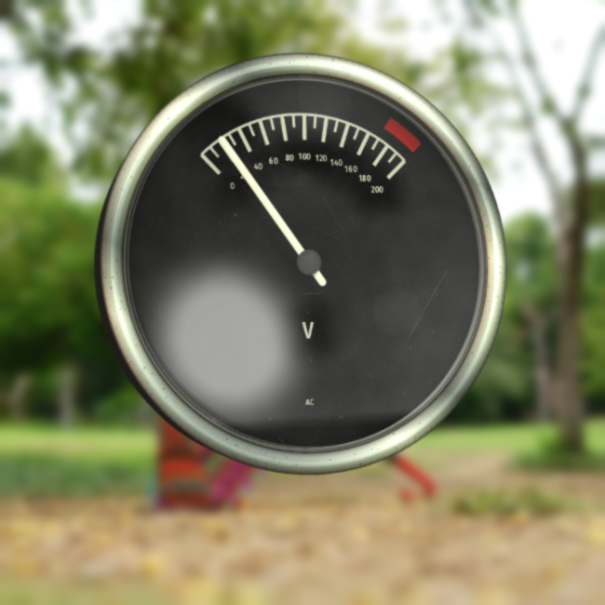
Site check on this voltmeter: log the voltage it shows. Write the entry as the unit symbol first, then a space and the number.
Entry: V 20
